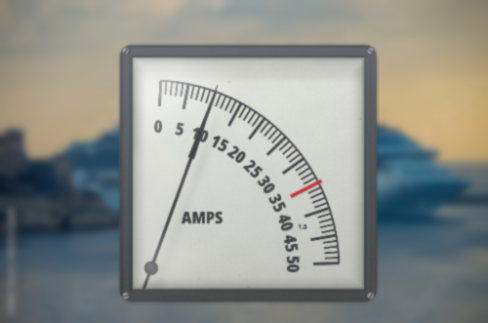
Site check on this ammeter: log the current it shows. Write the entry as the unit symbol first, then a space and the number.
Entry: A 10
